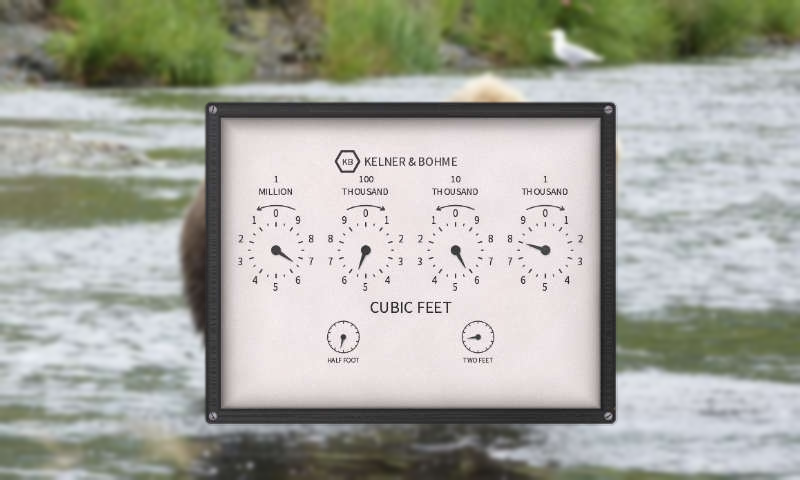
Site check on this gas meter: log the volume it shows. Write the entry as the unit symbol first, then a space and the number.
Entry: ft³ 655800
